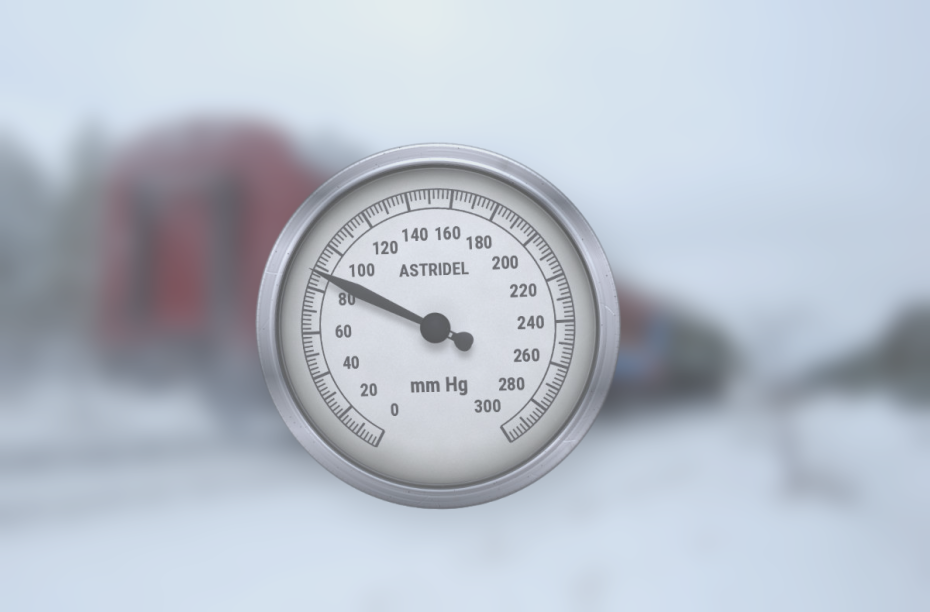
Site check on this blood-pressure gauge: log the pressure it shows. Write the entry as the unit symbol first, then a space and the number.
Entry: mmHg 88
